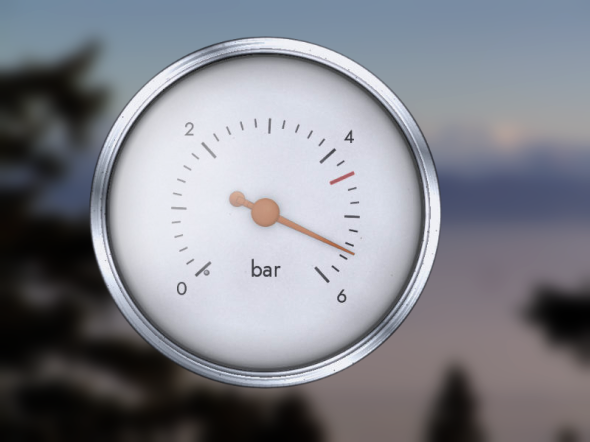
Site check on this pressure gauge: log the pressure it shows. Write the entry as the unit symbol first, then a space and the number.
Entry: bar 5.5
